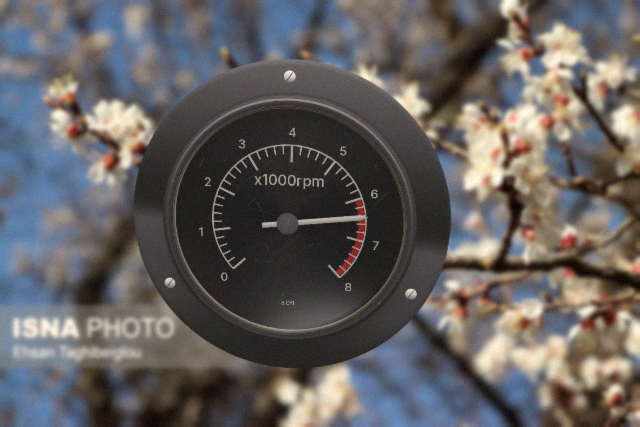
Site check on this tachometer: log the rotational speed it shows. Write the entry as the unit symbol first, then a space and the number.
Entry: rpm 6400
